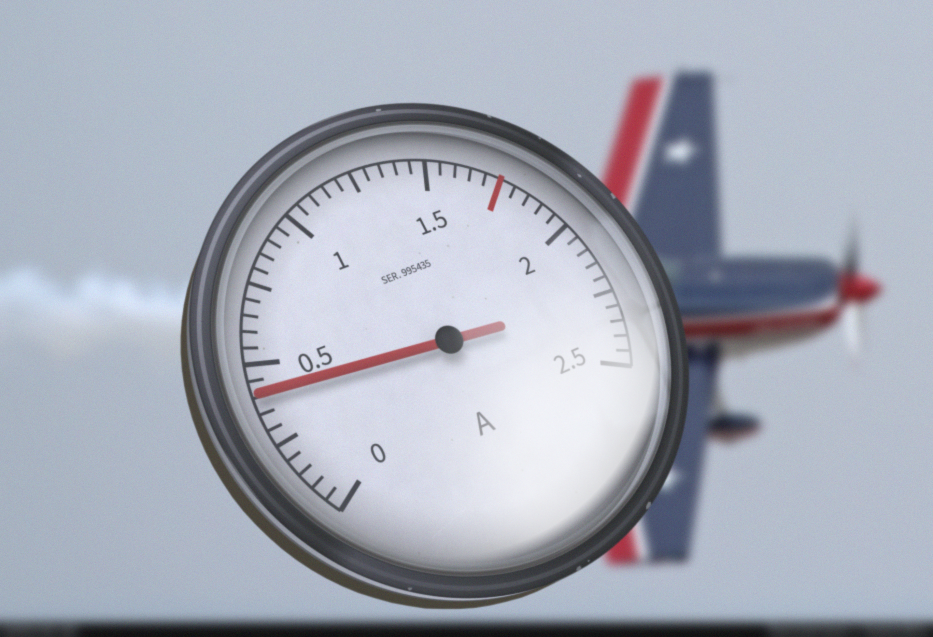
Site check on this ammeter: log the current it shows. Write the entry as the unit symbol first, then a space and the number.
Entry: A 0.4
